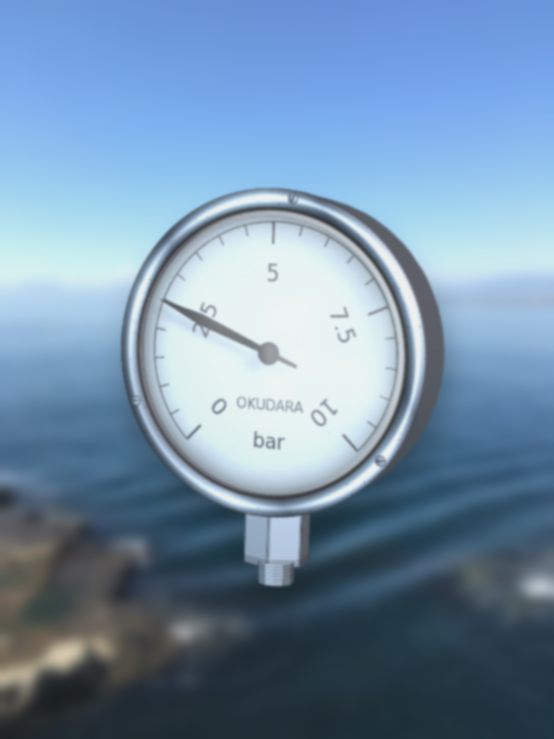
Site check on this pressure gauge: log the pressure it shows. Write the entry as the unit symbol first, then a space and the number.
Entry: bar 2.5
